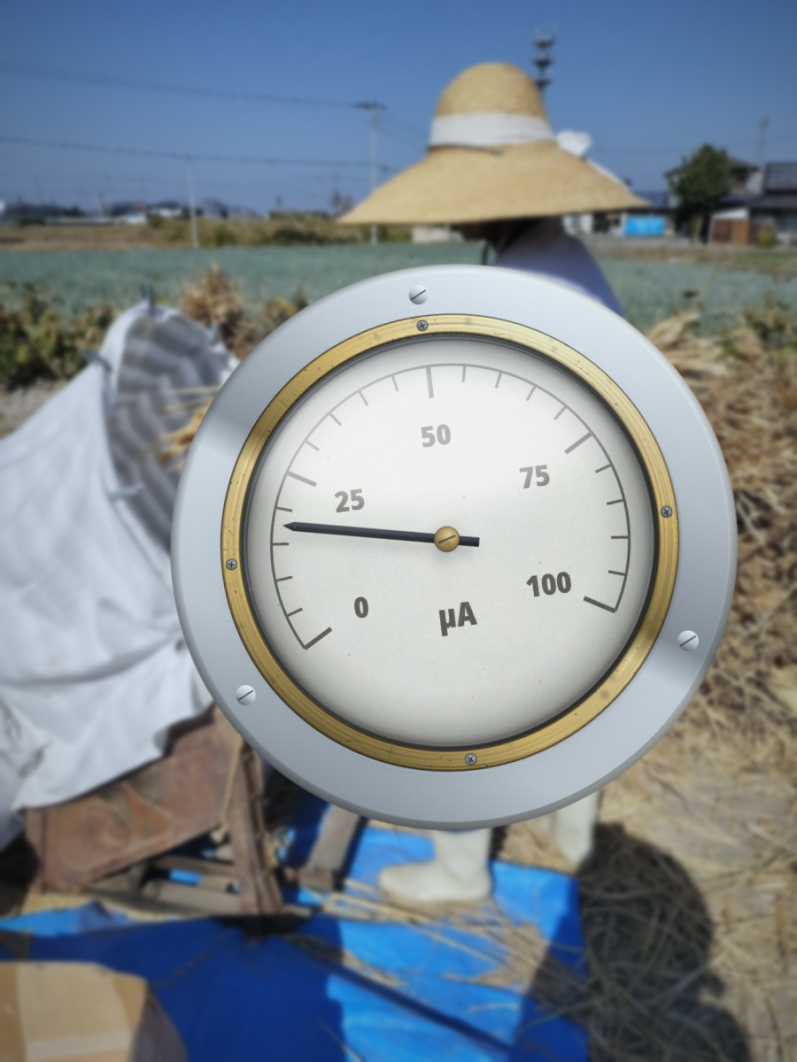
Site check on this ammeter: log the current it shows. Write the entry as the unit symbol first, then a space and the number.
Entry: µA 17.5
